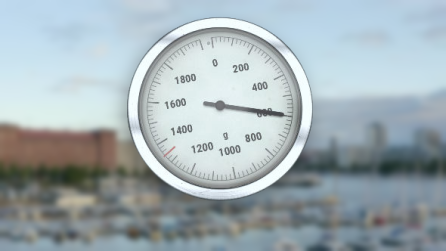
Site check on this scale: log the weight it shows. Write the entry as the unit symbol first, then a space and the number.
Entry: g 600
